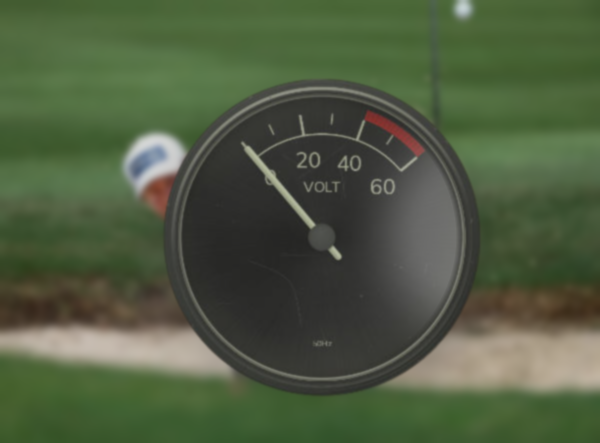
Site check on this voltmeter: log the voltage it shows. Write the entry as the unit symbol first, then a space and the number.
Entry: V 0
